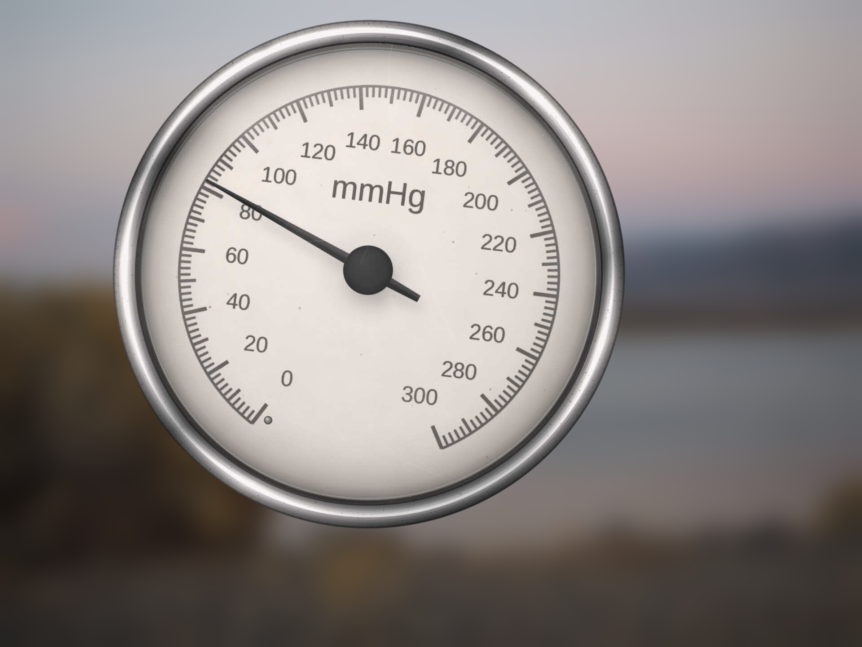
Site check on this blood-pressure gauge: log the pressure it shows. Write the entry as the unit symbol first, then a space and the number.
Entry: mmHg 82
